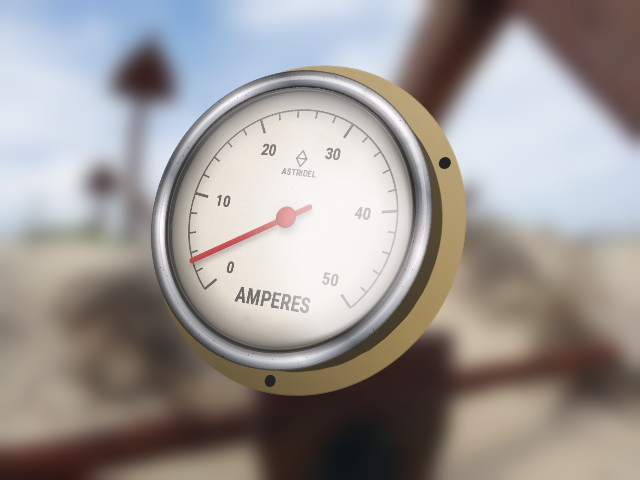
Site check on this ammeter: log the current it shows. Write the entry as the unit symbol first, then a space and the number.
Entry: A 3
